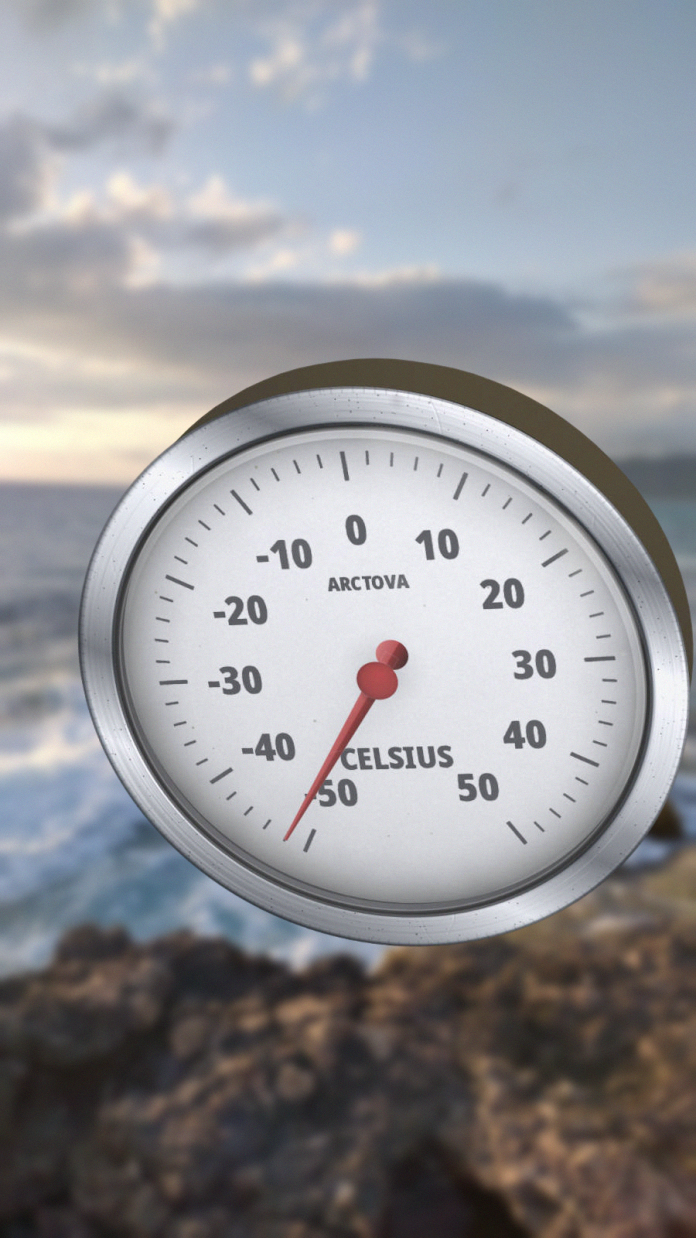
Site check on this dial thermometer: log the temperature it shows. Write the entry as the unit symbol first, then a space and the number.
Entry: °C -48
